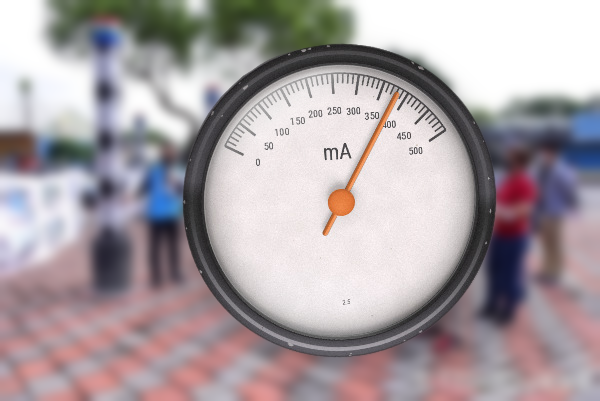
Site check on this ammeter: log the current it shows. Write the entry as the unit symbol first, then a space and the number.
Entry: mA 380
